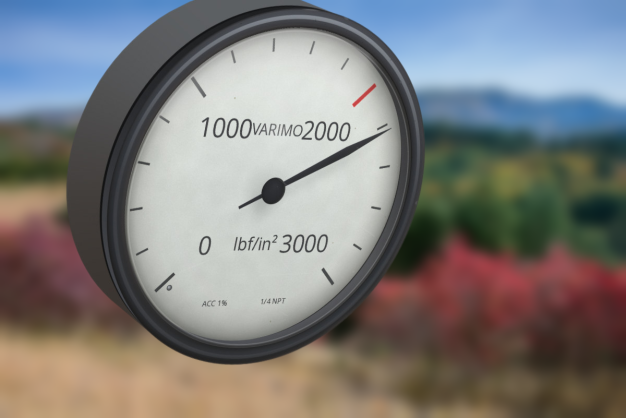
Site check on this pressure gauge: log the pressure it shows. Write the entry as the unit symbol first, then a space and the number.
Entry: psi 2200
